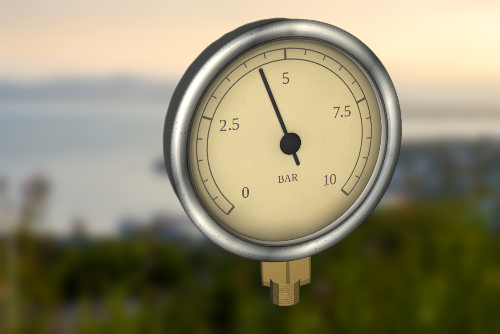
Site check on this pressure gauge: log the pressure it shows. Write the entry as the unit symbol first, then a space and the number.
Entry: bar 4.25
